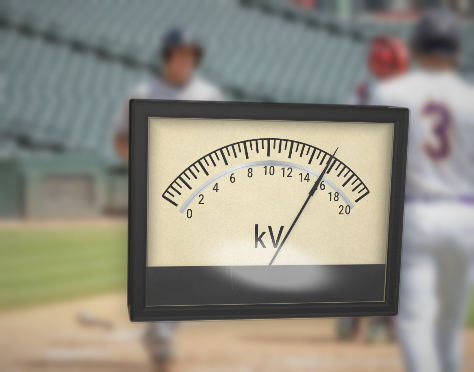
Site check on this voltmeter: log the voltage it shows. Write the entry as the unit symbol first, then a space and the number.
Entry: kV 15.5
